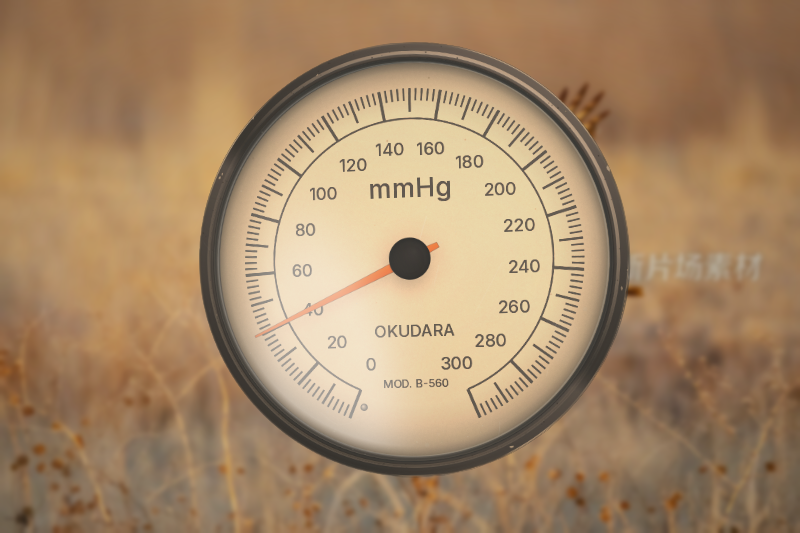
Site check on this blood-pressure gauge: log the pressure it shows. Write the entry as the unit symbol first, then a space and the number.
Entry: mmHg 40
